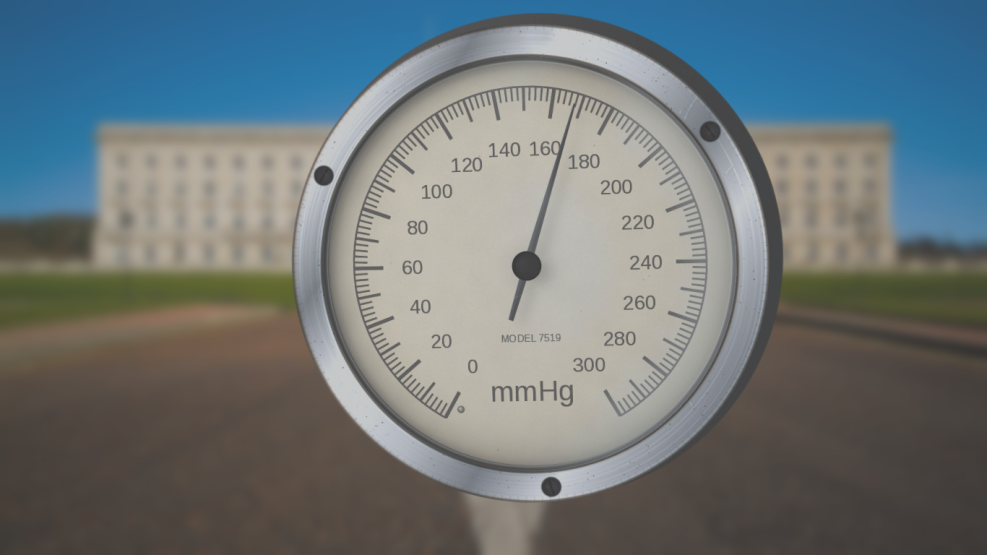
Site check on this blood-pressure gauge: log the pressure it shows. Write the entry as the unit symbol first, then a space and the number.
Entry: mmHg 168
